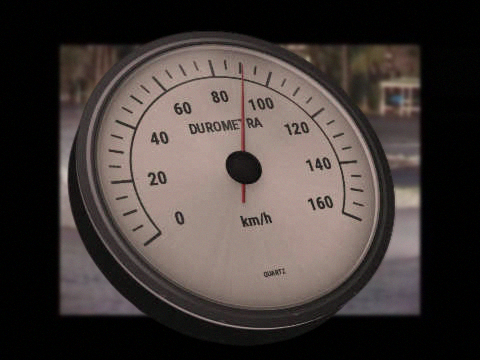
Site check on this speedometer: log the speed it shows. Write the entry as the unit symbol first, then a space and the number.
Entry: km/h 90
